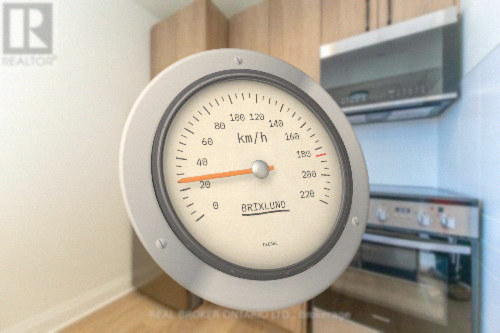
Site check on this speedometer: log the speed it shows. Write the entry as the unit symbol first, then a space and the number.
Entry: km/h 25
